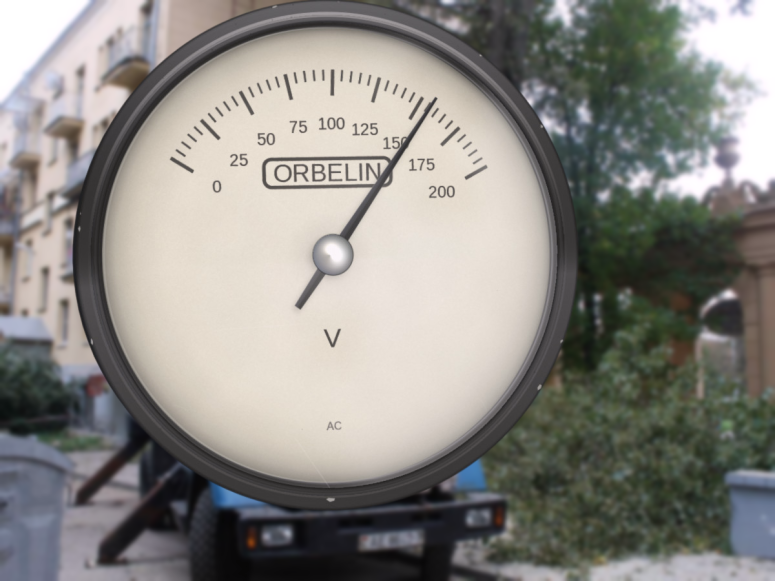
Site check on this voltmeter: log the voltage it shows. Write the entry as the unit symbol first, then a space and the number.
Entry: V 155
